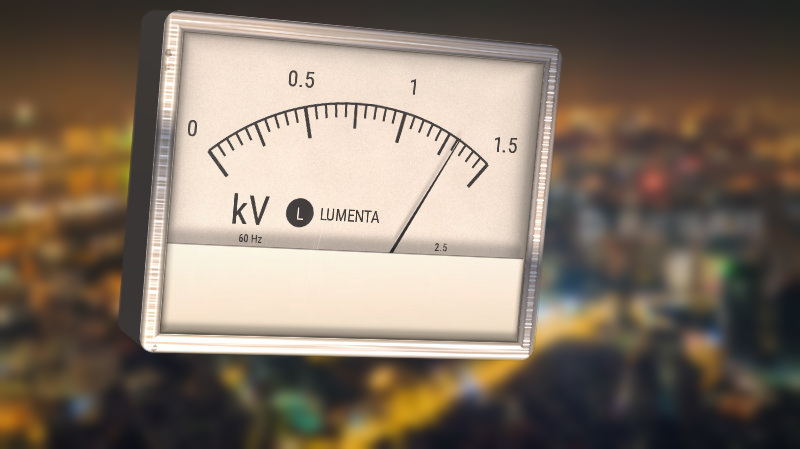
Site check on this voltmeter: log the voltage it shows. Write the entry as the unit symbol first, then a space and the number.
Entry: kV 1.3
